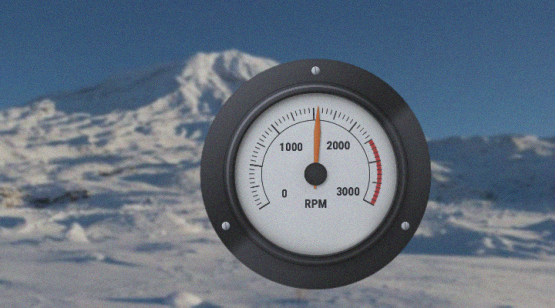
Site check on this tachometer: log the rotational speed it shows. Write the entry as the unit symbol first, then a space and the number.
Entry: rpm 1550
